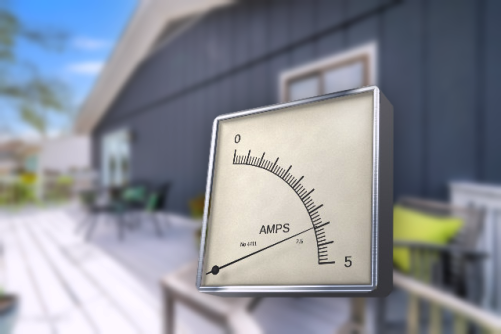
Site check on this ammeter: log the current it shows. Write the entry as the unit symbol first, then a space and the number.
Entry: A 4
